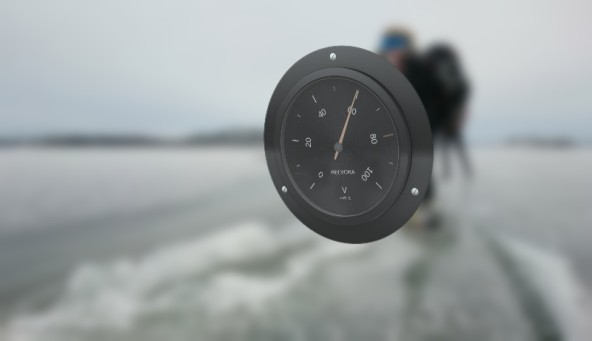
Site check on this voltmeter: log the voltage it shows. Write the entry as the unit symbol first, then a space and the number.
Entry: V 60
